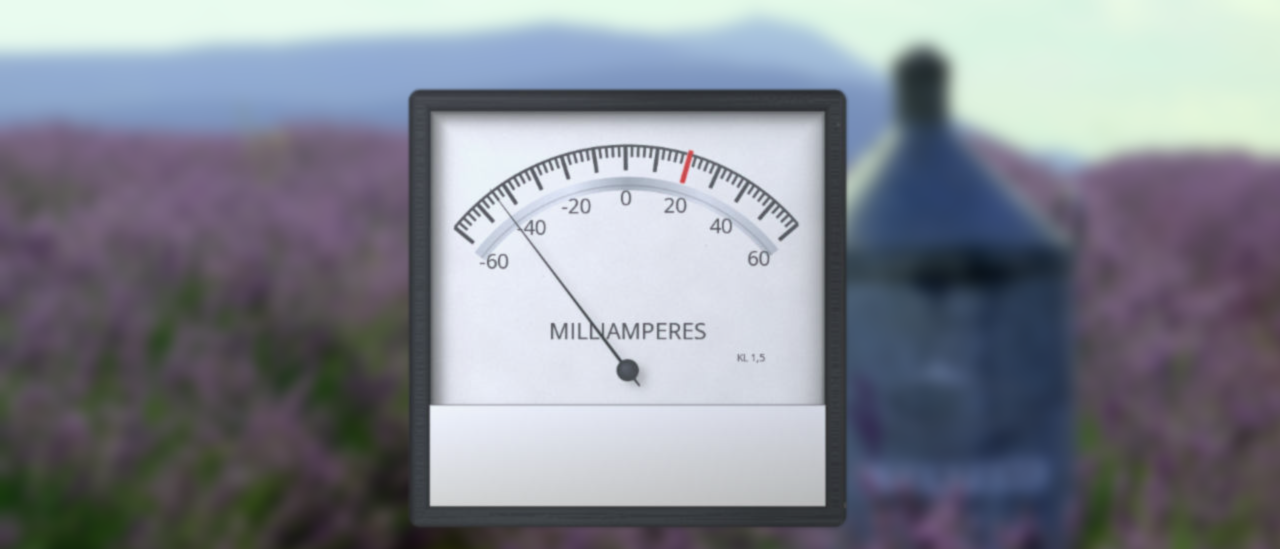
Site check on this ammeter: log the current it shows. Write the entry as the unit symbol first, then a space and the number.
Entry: mA -44
